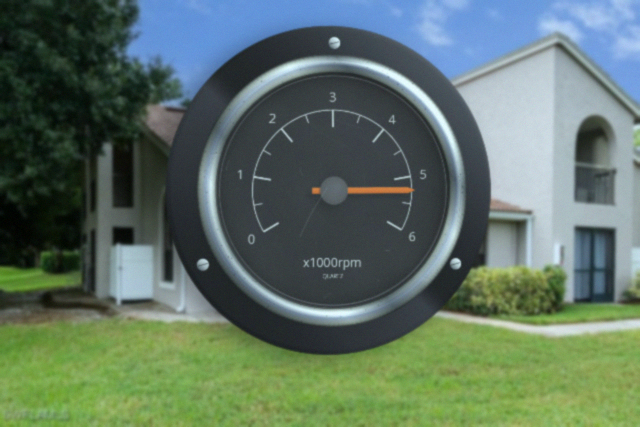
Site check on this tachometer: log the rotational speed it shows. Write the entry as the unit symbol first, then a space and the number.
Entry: rpm 5250
